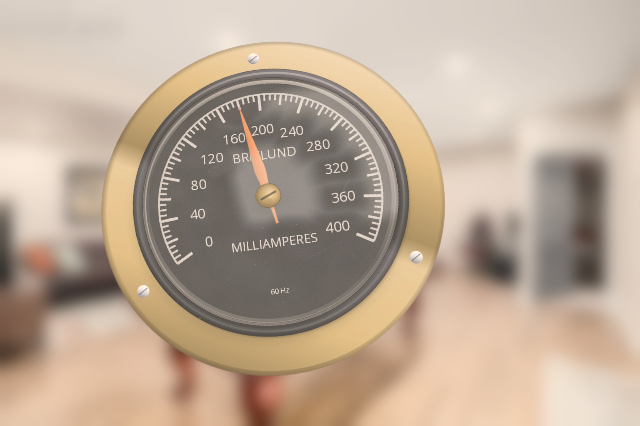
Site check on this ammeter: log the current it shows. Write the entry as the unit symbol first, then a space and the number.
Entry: mA 180
